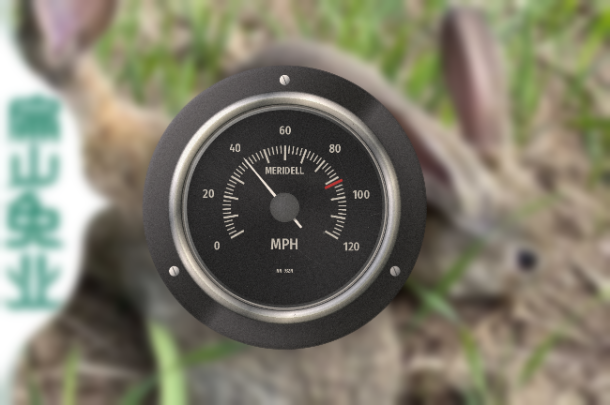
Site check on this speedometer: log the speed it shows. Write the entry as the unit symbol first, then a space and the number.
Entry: mph 40
